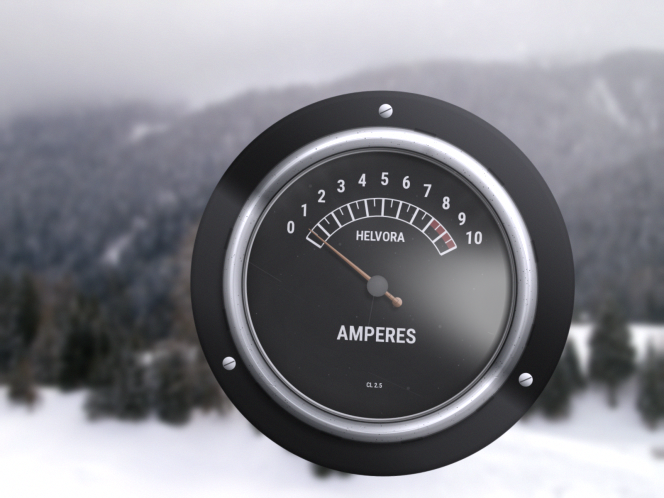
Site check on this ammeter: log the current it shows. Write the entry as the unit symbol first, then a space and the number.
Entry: A 0.5
